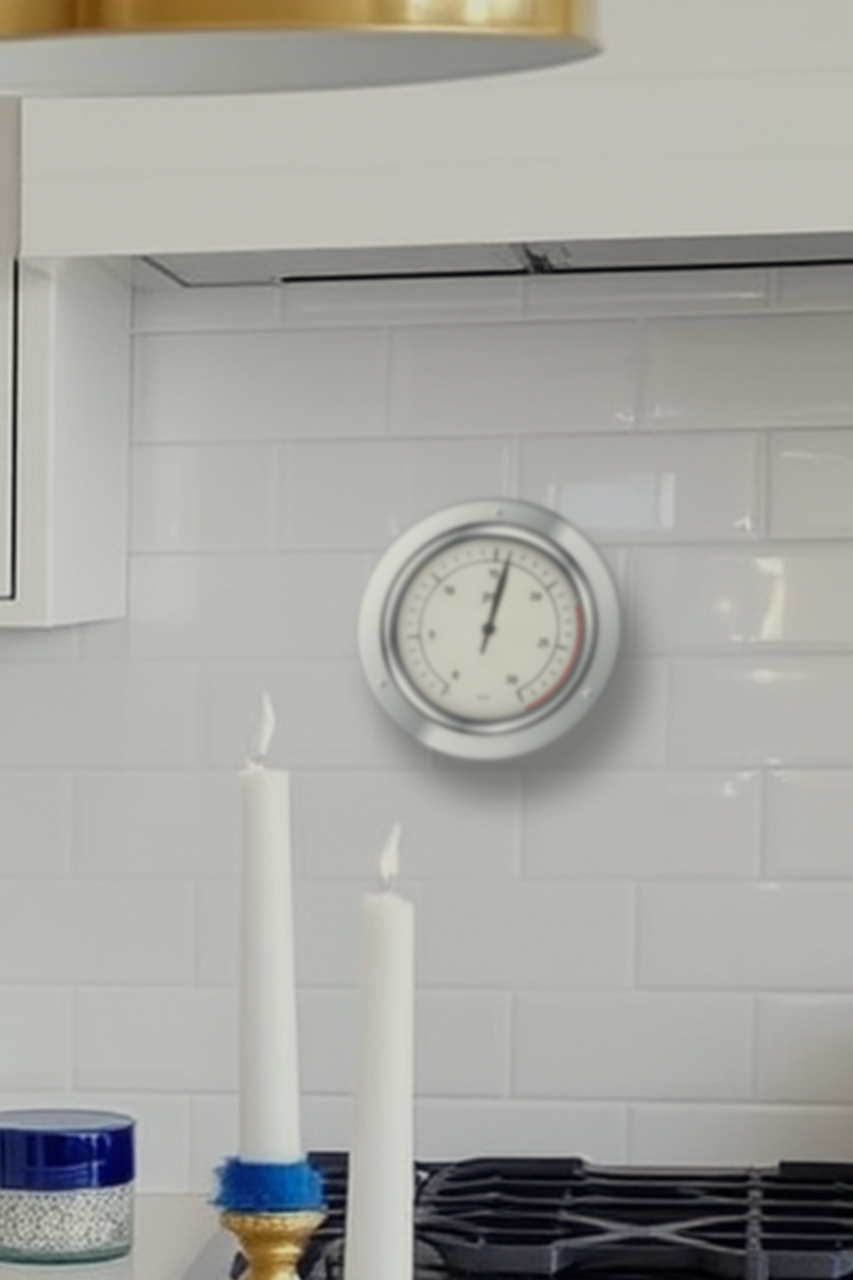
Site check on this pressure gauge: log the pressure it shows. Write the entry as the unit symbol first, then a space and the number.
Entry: psi 16
